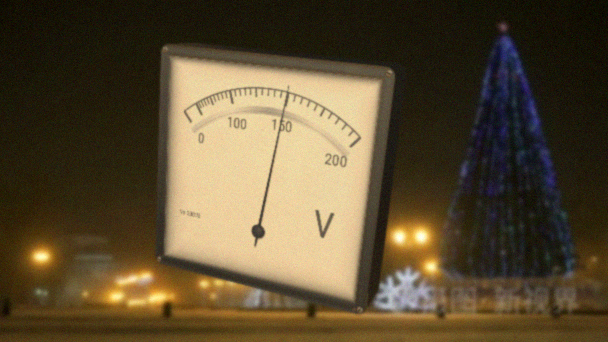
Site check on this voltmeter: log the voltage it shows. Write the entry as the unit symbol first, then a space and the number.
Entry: V 150
